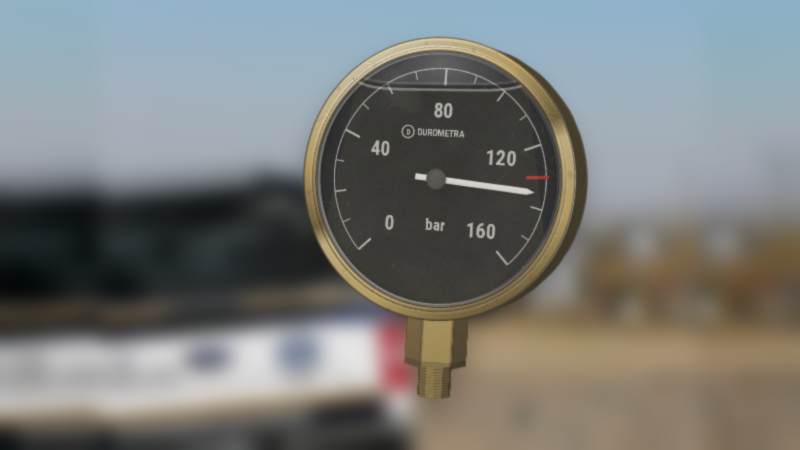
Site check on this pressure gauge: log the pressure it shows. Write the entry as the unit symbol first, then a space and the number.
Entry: bar 135
